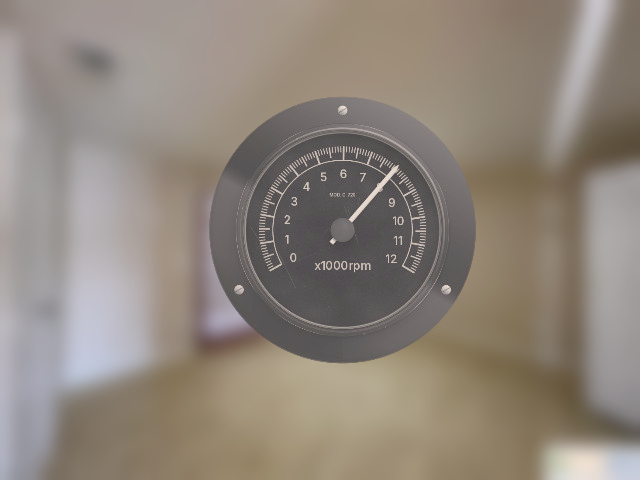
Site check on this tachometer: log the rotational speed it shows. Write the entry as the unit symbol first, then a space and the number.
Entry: rpm 8000
